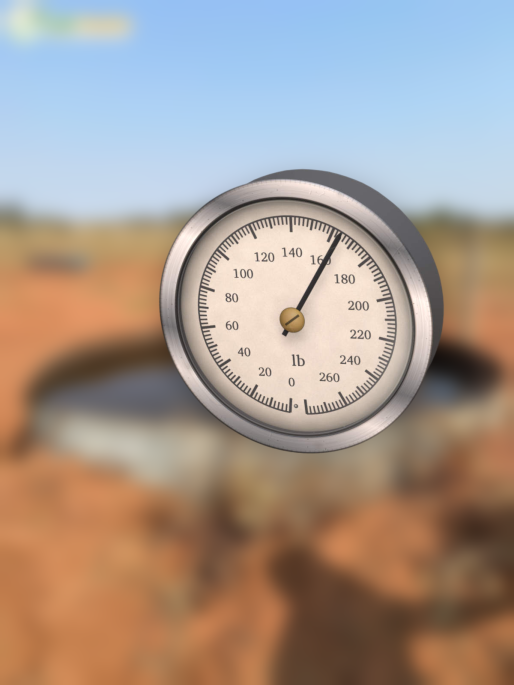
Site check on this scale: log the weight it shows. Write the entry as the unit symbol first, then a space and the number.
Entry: lb 164
